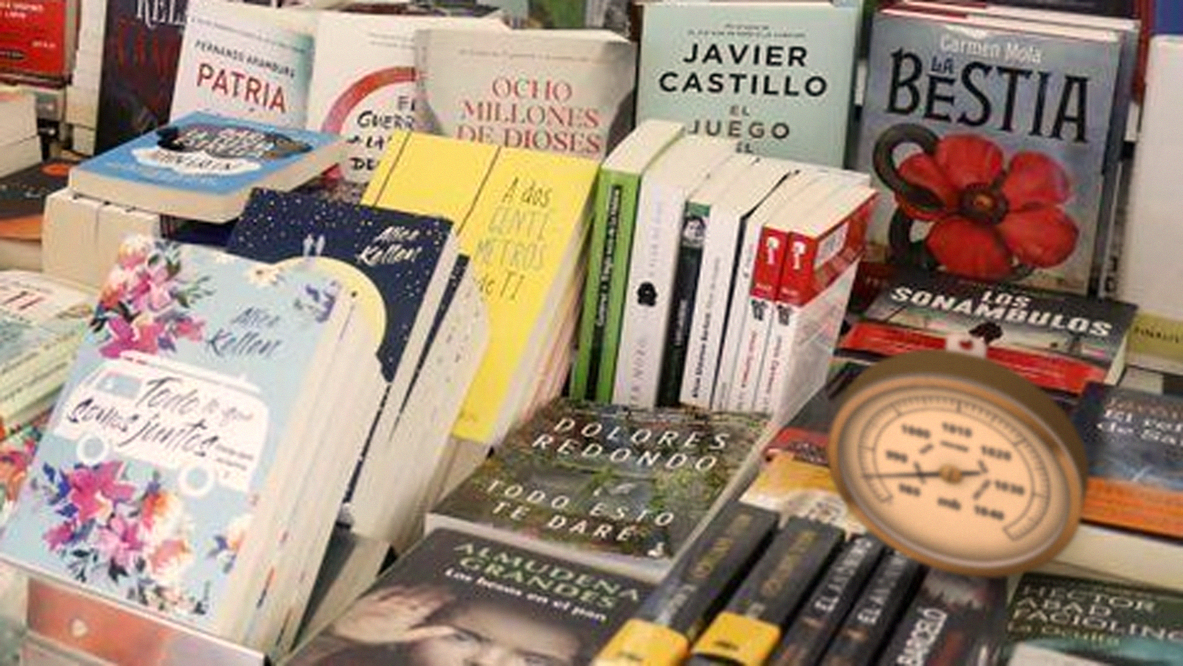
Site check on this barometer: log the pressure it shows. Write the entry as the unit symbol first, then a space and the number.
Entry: mbar 985
